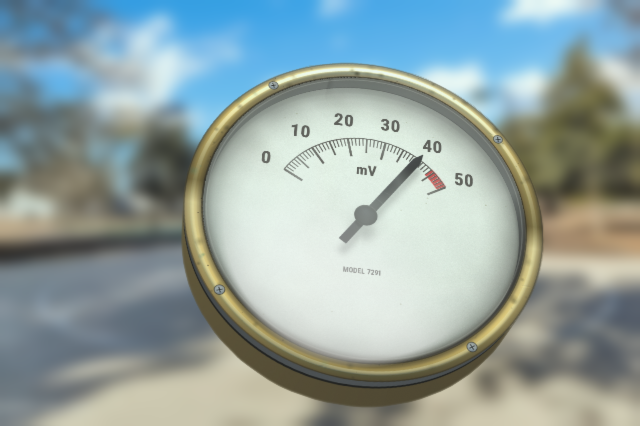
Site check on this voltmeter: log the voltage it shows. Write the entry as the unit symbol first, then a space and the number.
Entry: mV 40
